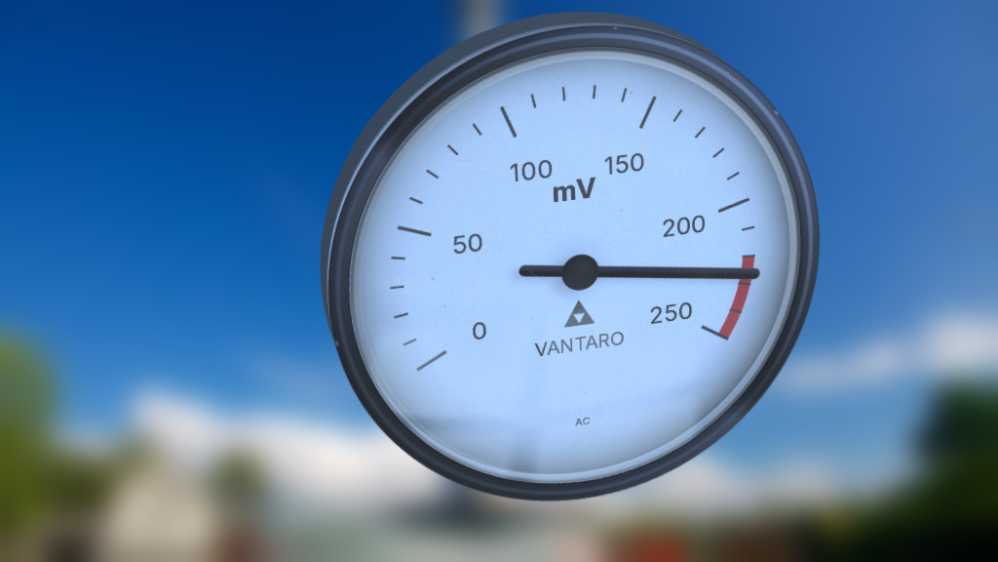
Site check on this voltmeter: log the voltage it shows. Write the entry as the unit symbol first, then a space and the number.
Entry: mV 225
